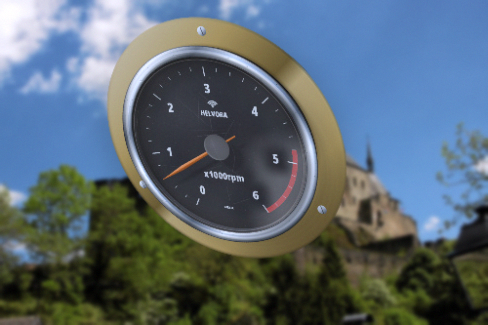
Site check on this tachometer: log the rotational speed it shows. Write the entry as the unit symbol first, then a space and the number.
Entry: rpm 600
